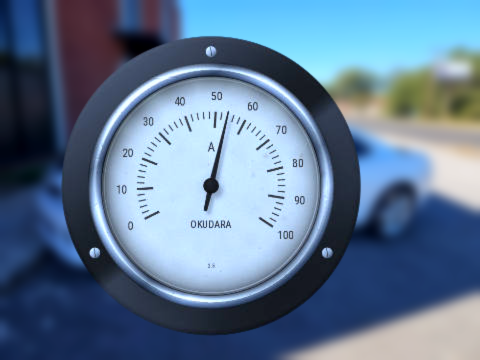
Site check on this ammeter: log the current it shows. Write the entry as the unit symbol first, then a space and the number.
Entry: A 54
